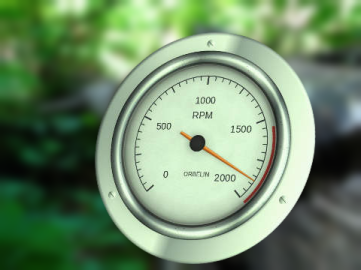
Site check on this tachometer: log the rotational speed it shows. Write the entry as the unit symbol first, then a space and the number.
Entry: rpm 1875
